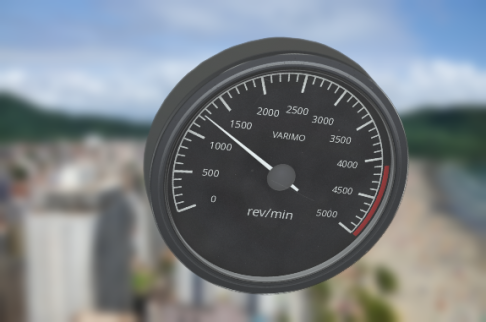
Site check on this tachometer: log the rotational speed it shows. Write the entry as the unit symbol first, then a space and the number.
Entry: rpm 1250
